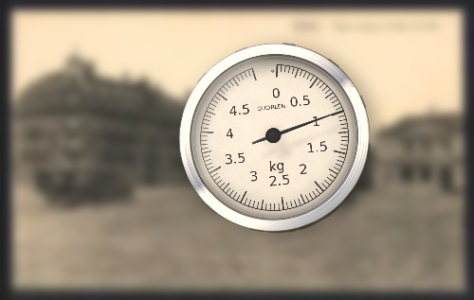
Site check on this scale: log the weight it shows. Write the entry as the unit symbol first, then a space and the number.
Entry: kg 1
